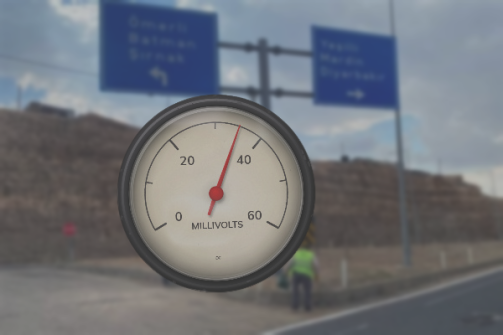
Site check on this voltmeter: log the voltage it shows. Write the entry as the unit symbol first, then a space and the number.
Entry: mV 35
